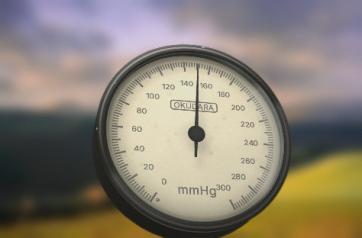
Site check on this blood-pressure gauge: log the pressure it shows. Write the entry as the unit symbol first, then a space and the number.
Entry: mmHg 150
